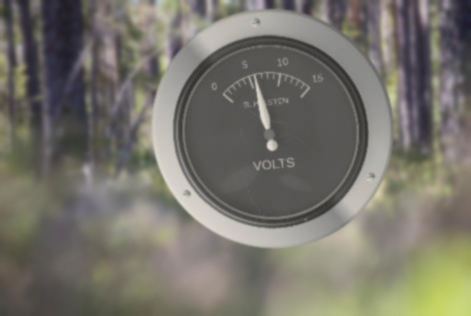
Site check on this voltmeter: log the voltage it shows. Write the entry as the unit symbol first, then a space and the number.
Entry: V 6
